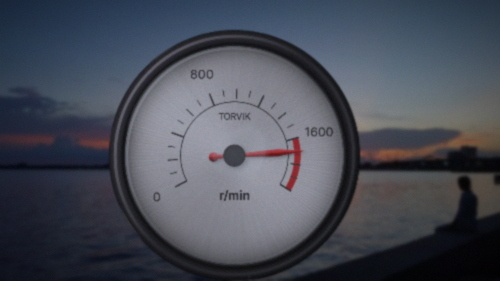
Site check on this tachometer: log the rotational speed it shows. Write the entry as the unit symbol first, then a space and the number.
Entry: rpm 1700
